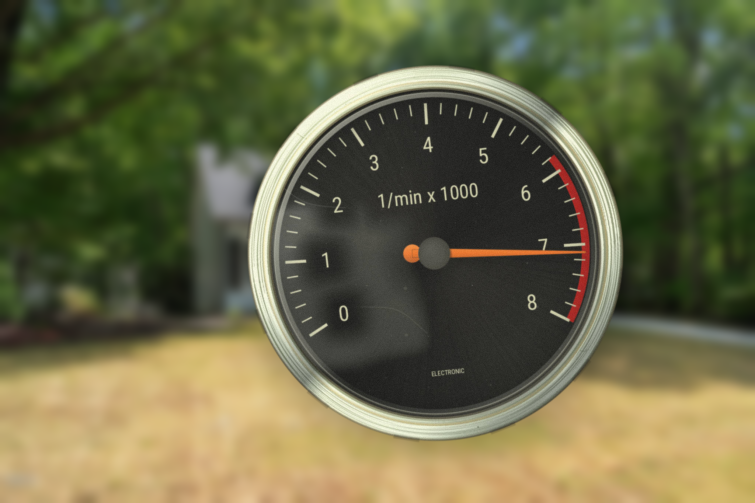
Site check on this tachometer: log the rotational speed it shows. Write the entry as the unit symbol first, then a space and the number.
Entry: rpm 7100
